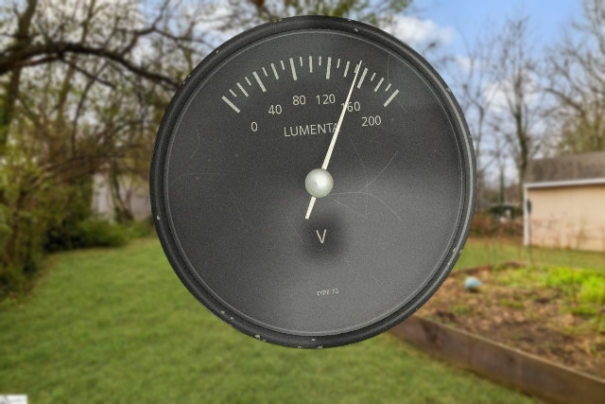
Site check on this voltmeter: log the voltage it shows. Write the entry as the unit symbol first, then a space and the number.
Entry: V 150
